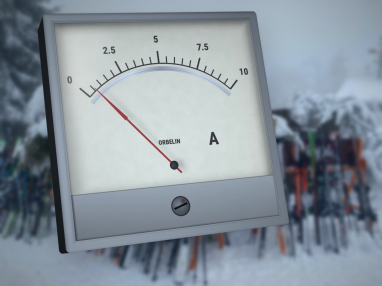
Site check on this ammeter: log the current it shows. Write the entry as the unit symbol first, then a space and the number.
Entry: A 0.5
